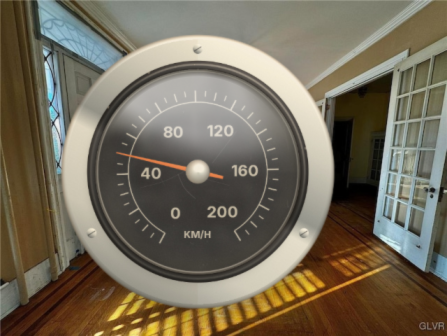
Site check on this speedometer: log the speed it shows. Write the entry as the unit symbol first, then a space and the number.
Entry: km/h 50
